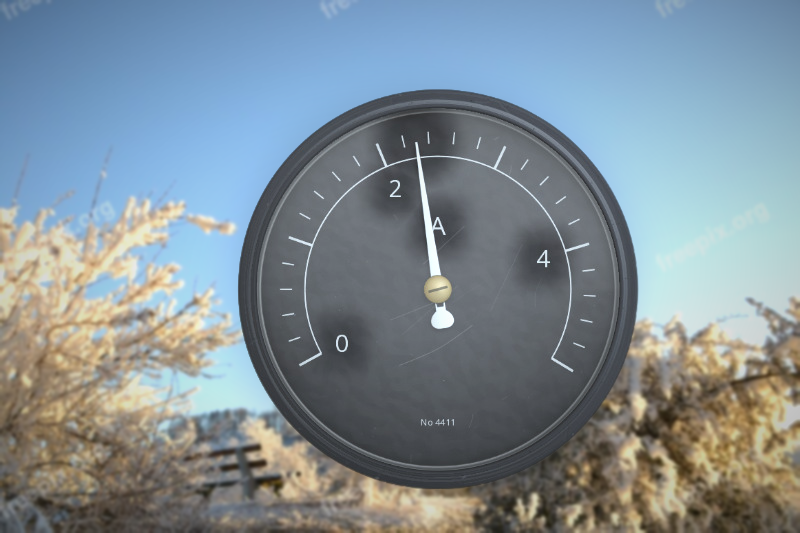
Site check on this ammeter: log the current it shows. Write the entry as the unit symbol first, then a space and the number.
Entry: A 2.3
